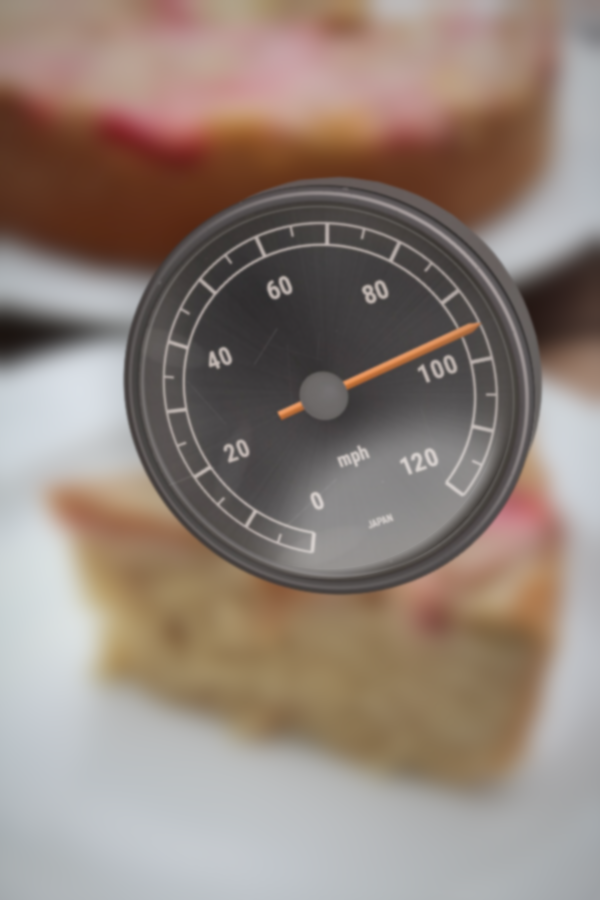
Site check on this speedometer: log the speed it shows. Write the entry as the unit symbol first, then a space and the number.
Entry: mph 95
